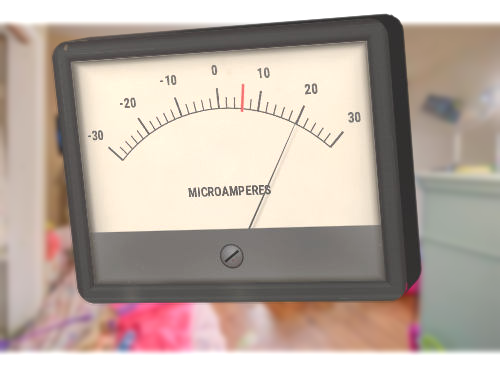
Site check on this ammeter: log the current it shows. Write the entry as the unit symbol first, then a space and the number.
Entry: µA 20
